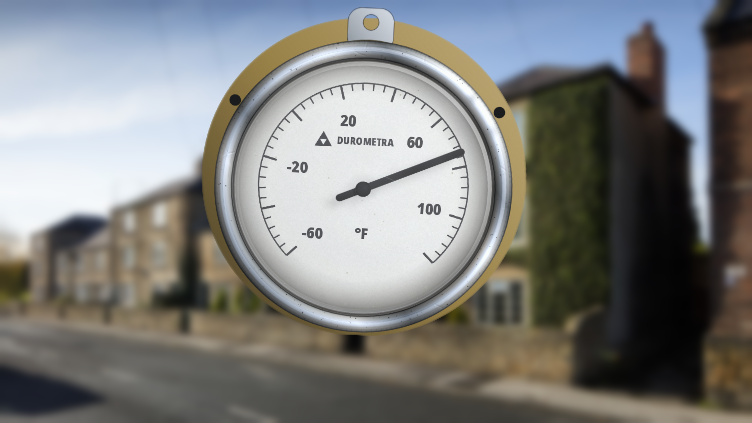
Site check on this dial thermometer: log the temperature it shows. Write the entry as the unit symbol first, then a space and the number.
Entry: °F 74
